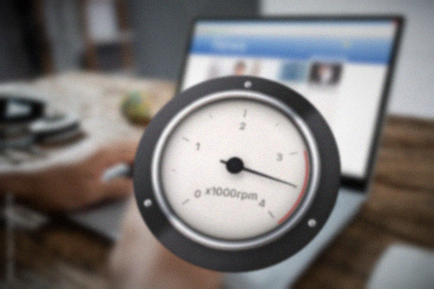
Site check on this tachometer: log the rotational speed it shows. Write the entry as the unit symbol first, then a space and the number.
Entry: rpm 3500
